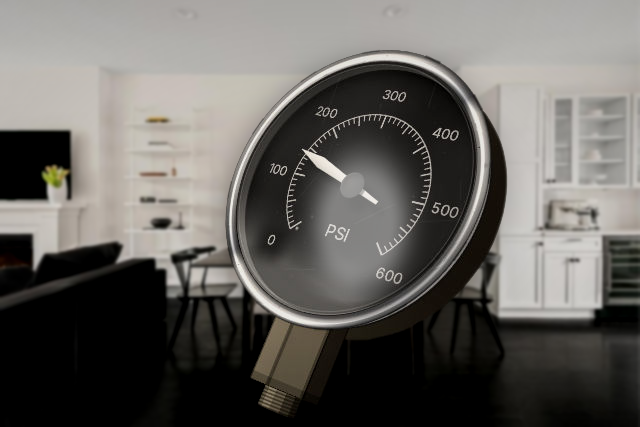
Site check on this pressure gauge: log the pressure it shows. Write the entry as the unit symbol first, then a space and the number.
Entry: psi 140
